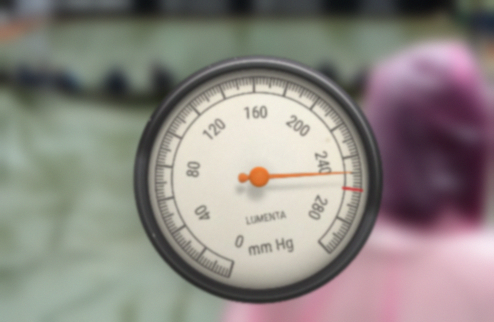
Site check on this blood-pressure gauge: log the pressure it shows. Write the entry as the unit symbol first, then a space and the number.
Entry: mmHg 250
